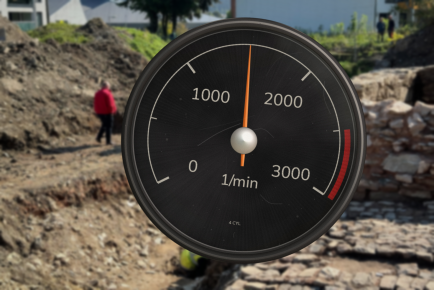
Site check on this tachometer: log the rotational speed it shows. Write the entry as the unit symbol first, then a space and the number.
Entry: rpm 1500
